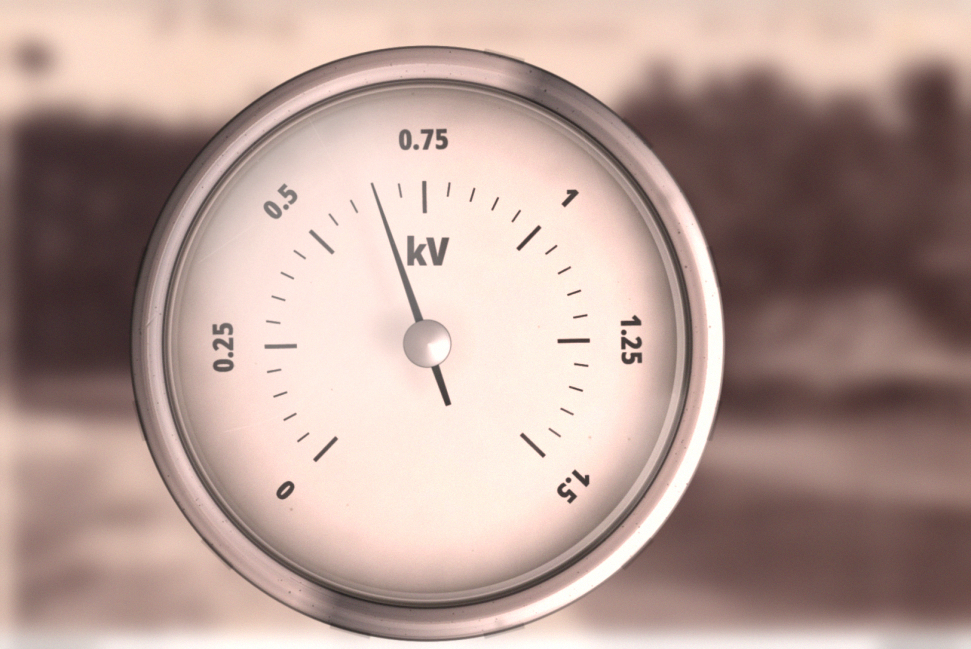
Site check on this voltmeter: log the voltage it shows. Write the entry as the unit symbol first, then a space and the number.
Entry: kV 0.65
